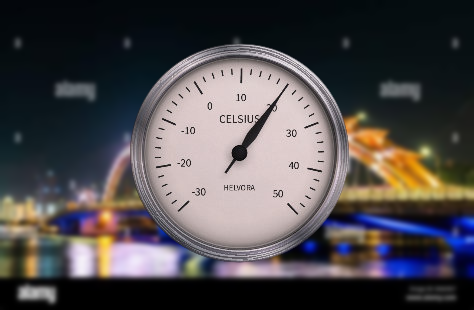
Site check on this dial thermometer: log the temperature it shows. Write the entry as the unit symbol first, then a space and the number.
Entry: °C 20
